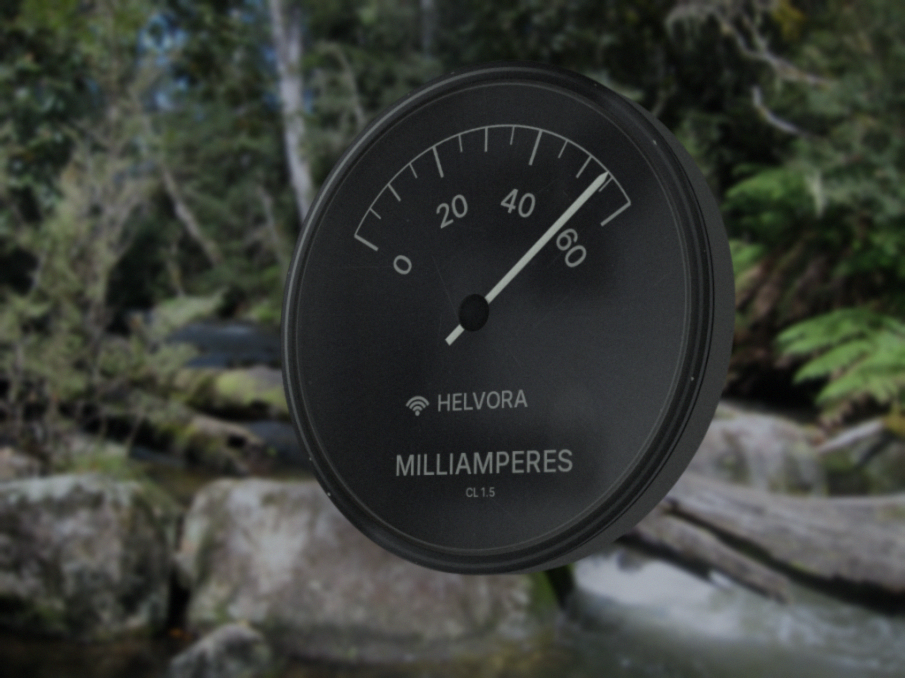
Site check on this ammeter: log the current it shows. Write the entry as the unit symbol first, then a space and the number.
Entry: mA 55
